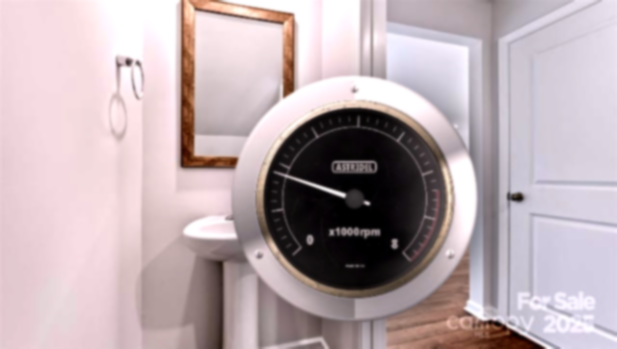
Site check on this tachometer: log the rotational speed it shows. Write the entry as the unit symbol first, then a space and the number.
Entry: rpm 1800
